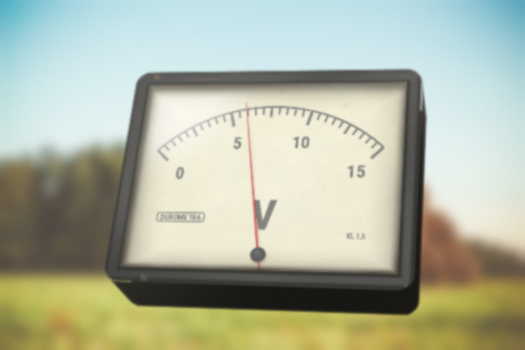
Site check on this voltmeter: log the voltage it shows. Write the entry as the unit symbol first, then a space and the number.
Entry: V 6
